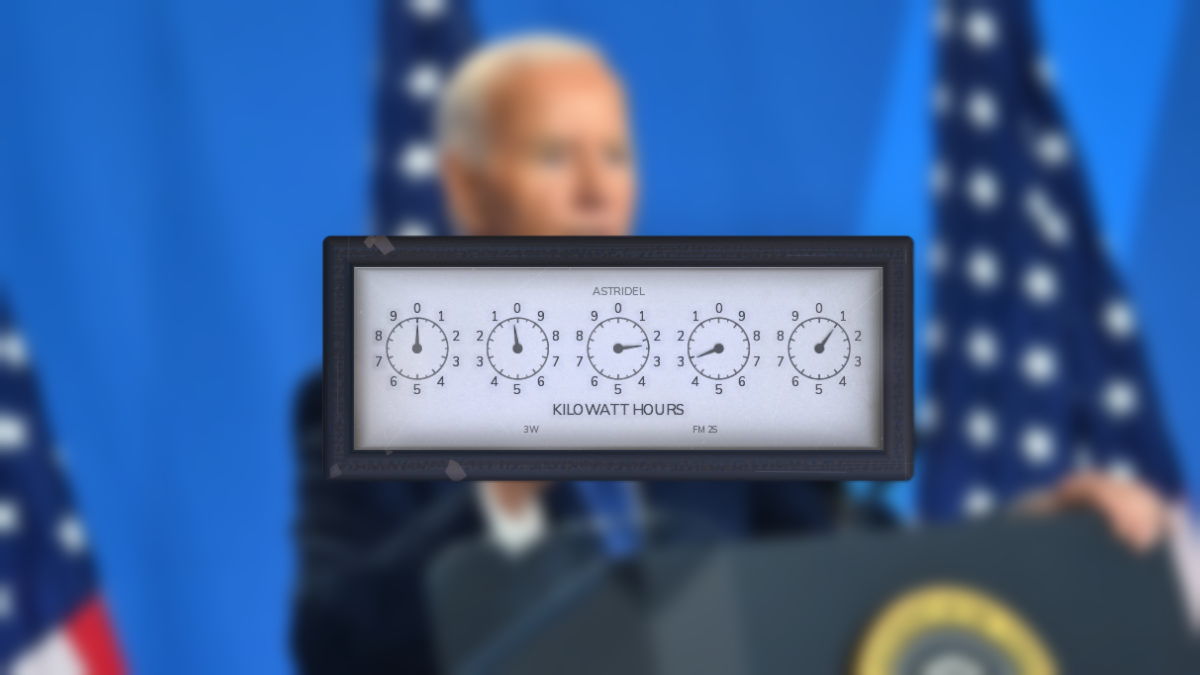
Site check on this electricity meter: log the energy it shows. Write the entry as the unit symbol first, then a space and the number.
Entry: kWh 231
